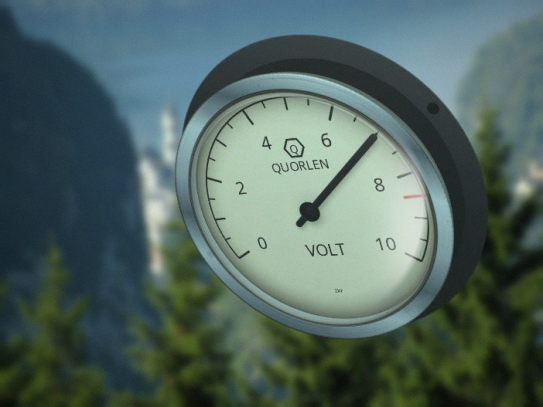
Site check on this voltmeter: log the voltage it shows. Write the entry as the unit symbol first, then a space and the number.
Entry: V 7
